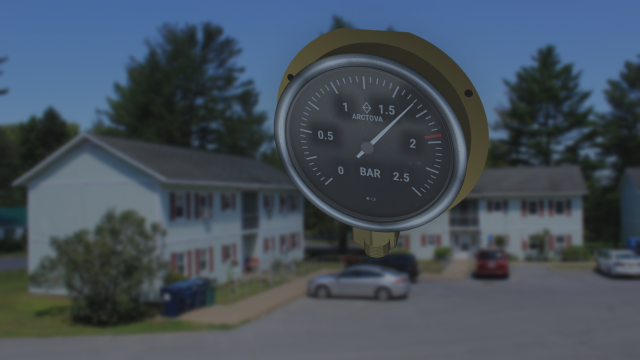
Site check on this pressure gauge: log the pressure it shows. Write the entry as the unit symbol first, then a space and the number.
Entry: bar 1.65
